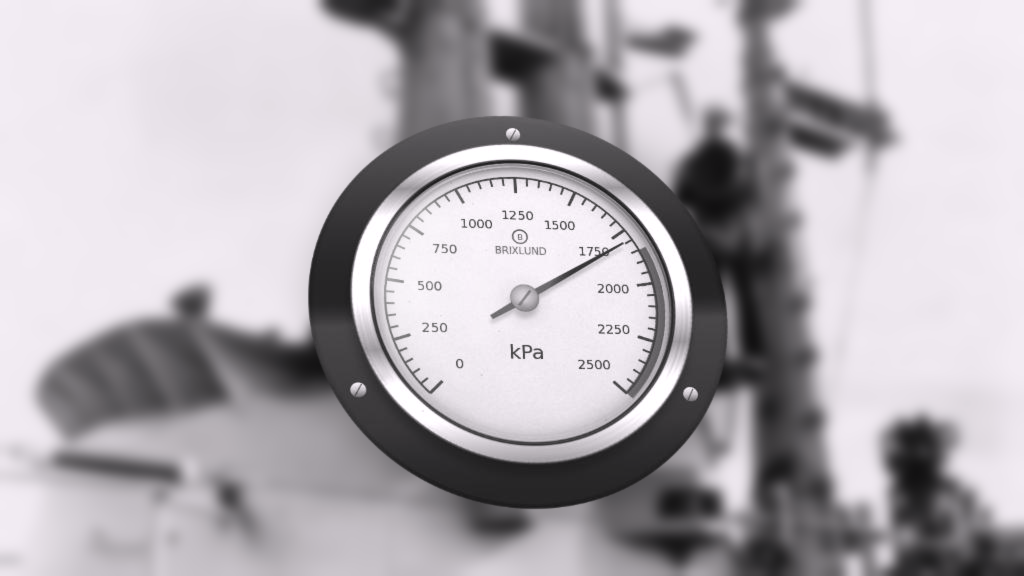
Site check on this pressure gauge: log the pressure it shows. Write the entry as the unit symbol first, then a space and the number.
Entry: kPa 1800
